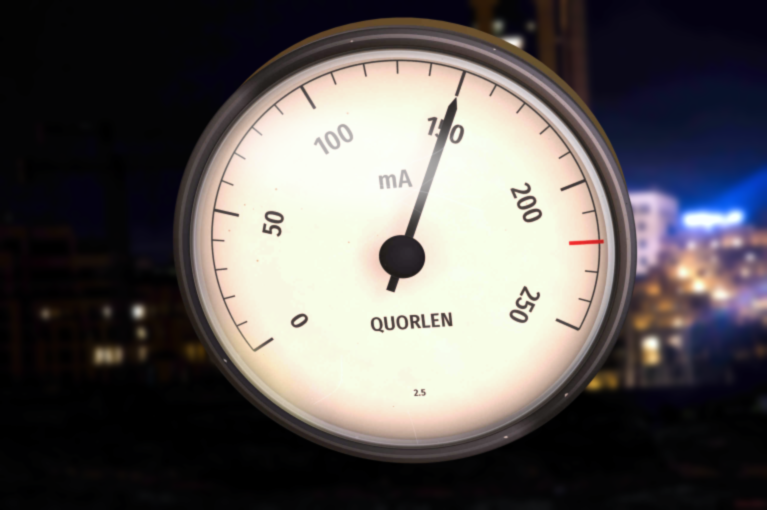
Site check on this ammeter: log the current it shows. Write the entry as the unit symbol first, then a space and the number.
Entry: mA 150
